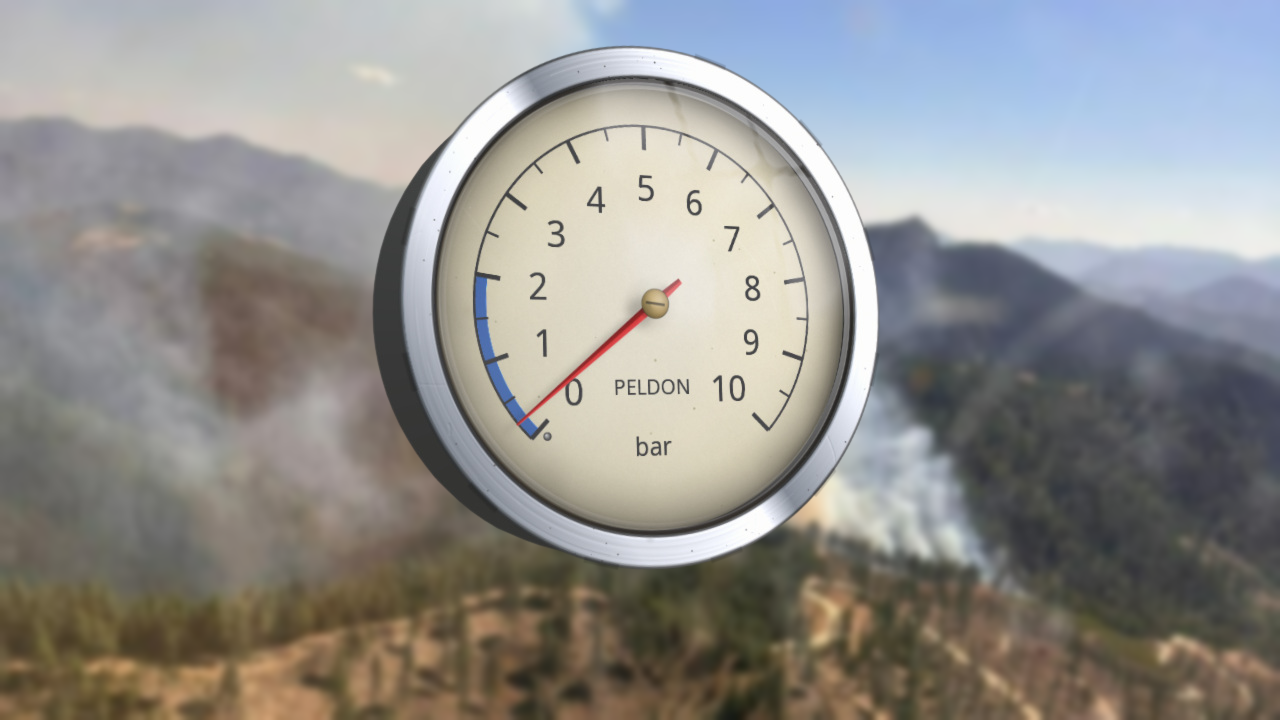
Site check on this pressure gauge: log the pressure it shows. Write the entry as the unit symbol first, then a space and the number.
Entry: bar 0.25
